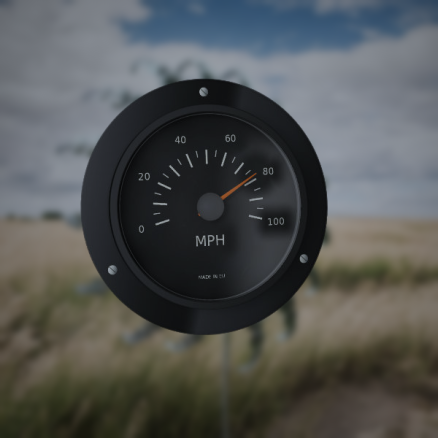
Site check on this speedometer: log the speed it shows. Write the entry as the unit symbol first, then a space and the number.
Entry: mph 77.5
